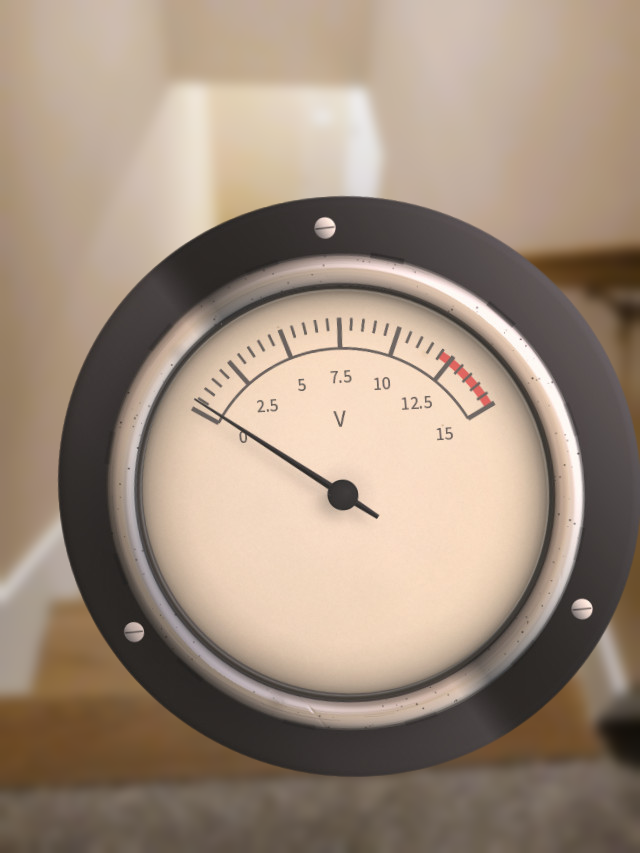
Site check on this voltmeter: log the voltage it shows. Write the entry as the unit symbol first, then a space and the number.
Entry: V 0.5
